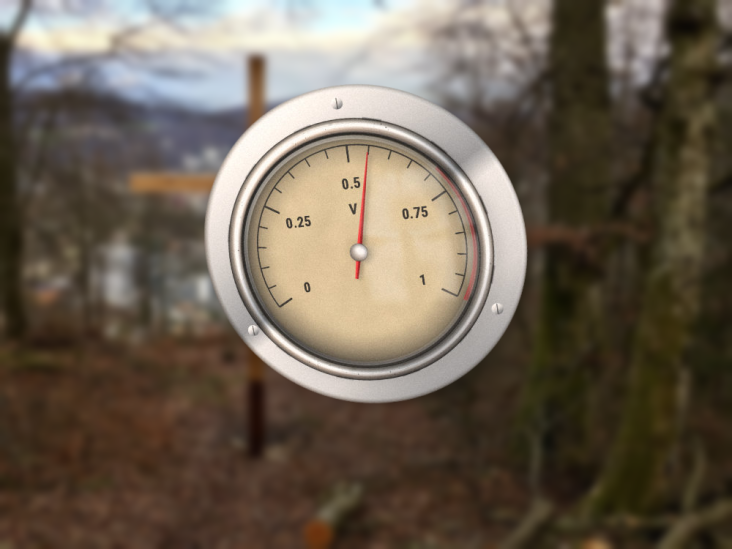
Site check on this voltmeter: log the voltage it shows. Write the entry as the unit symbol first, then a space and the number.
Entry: V 0.55
